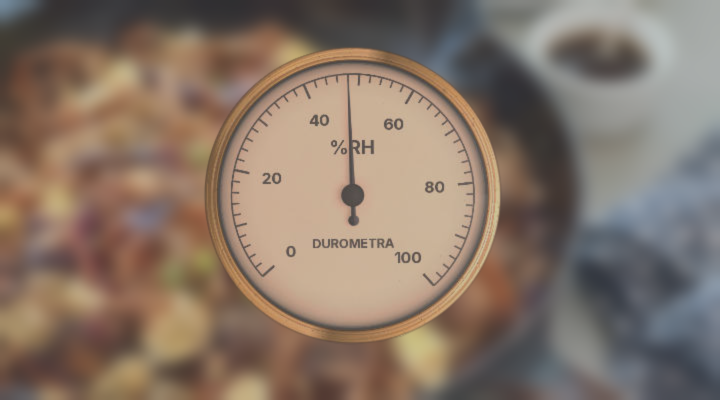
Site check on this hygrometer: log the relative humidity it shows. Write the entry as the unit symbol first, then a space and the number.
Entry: % 48
